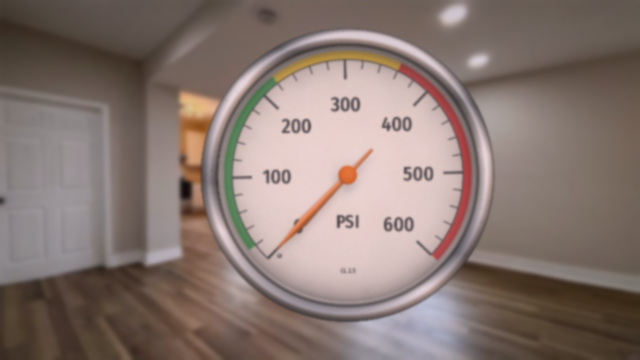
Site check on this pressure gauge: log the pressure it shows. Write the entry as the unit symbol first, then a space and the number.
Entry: psi 0
